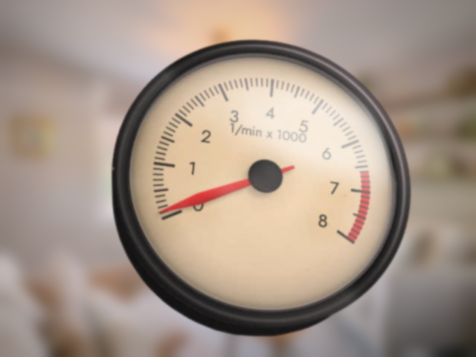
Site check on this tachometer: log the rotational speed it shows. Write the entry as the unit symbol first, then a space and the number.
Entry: rpm 100
